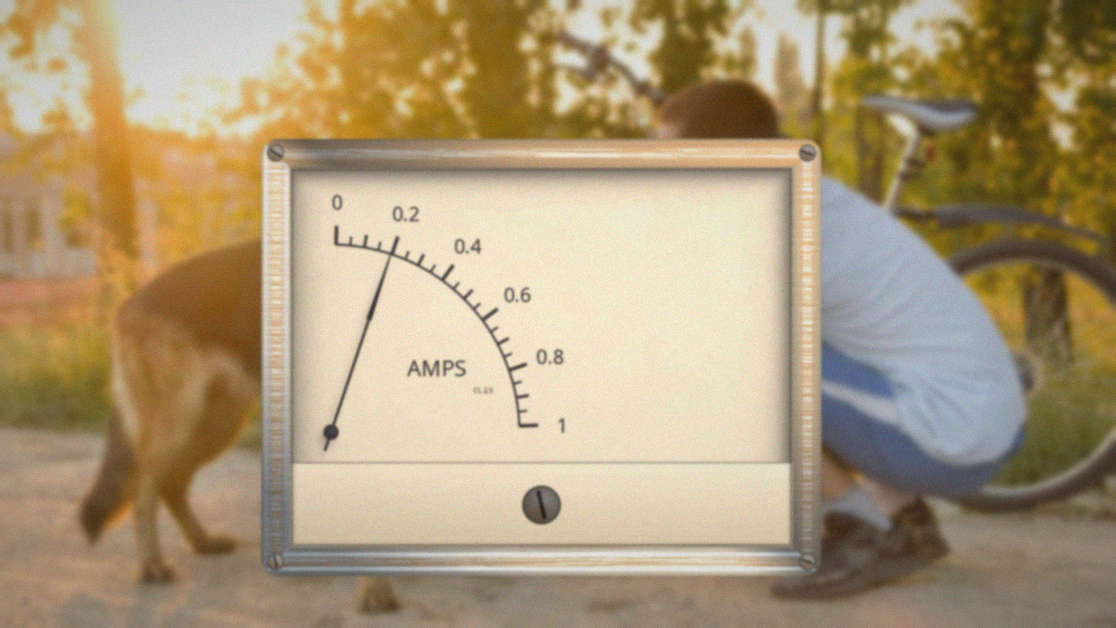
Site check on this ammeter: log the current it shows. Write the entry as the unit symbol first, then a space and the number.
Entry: A 0.2
